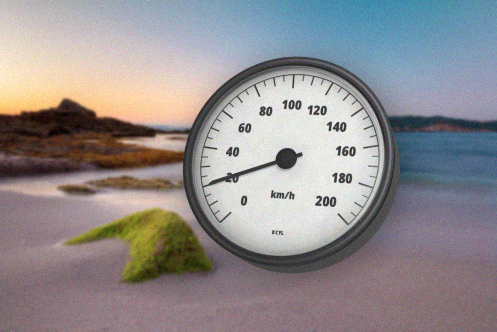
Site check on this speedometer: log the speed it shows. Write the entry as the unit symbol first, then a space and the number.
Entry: km/h 20
